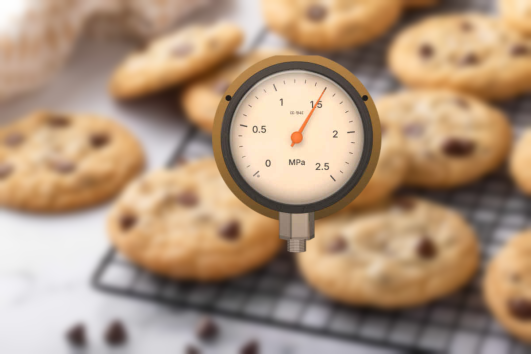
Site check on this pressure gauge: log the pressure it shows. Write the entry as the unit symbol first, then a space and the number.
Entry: MPa 1.5
